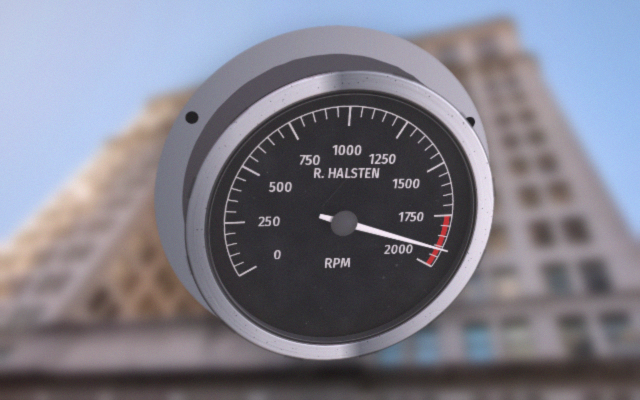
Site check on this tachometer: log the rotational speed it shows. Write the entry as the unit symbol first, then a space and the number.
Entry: rpm 1900
